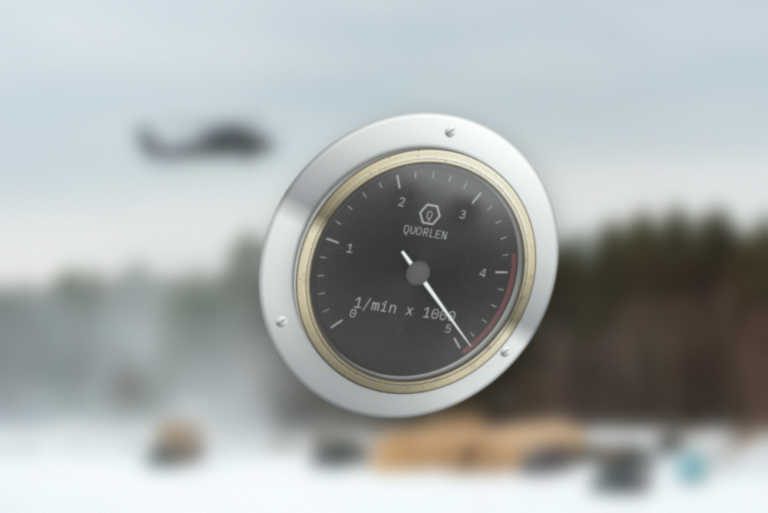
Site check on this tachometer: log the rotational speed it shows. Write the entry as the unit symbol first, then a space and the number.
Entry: rpm 4900
